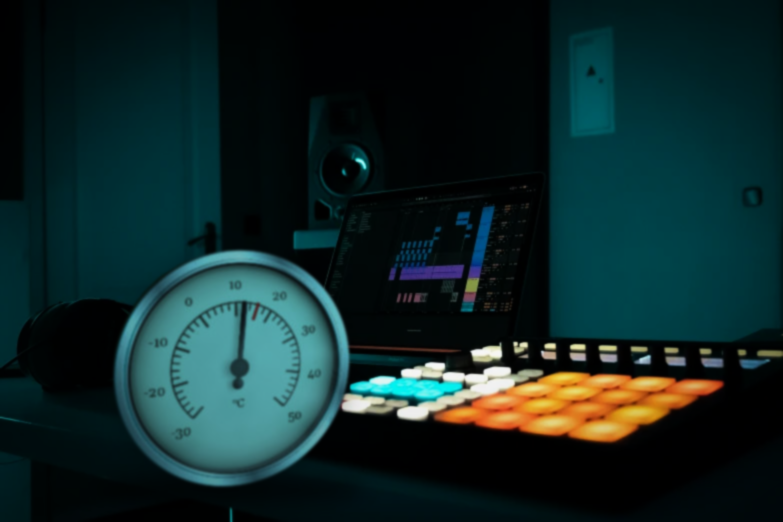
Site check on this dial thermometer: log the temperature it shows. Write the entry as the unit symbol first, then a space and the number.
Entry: °C 12
